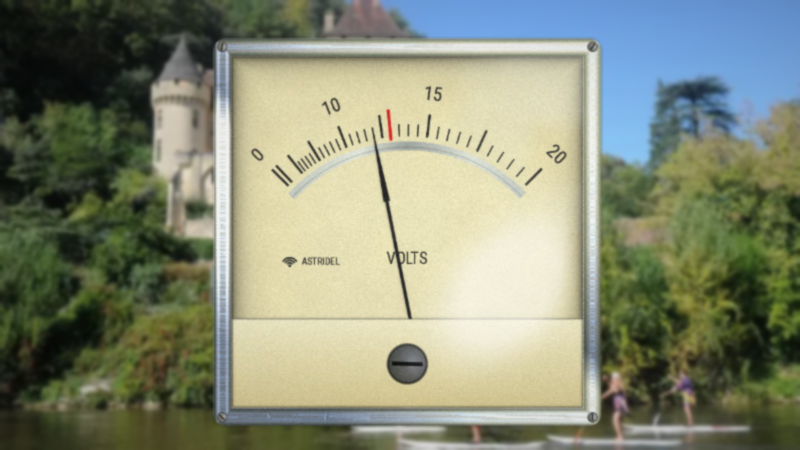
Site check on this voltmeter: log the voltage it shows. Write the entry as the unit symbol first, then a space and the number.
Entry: V 12
